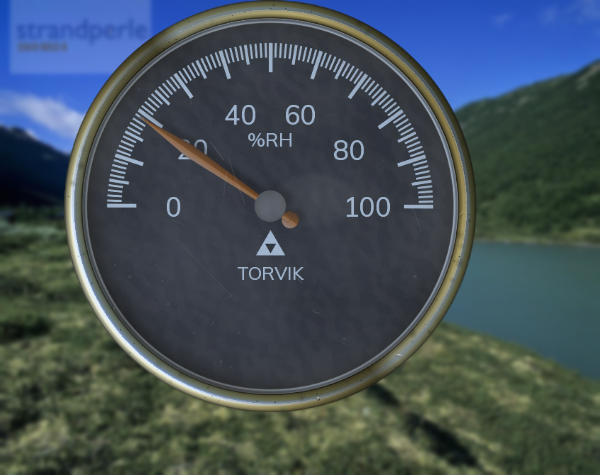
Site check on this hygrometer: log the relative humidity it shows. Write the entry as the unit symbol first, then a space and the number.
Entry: % 19
